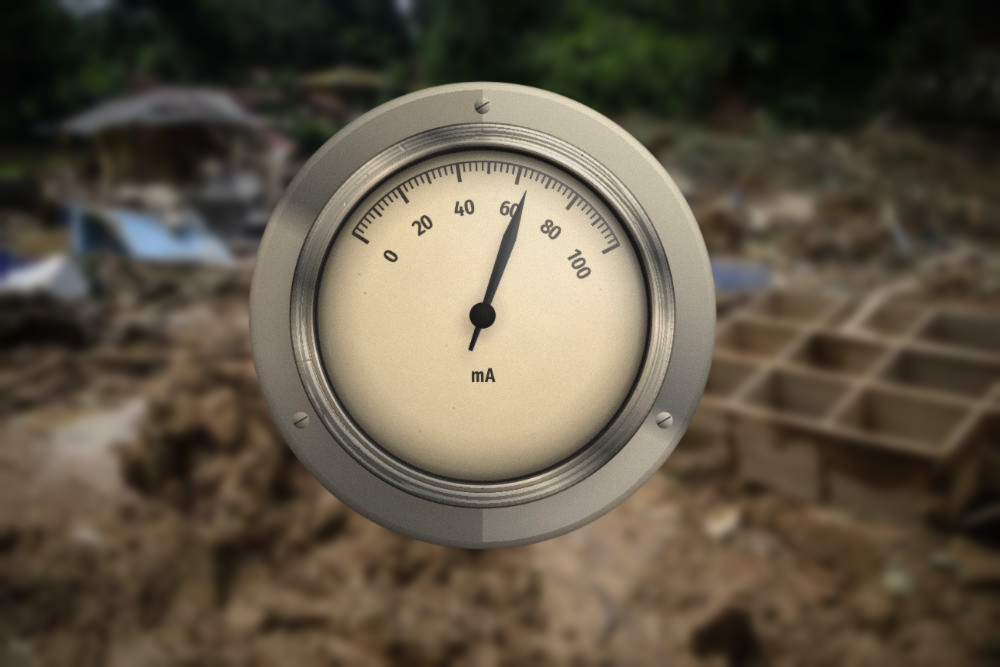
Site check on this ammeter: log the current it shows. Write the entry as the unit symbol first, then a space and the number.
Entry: mA 64
